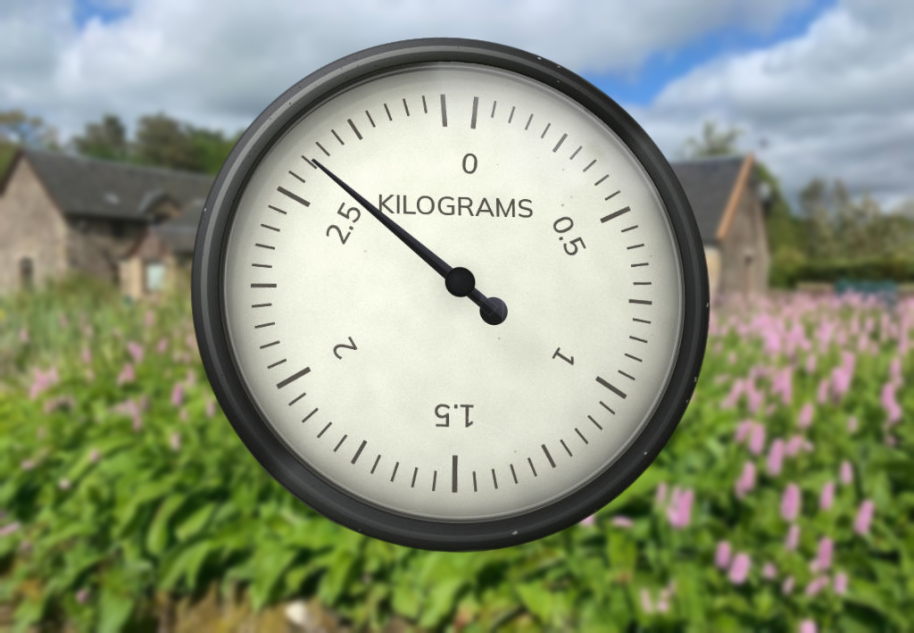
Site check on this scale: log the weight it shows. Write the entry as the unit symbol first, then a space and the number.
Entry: kg 2.6
